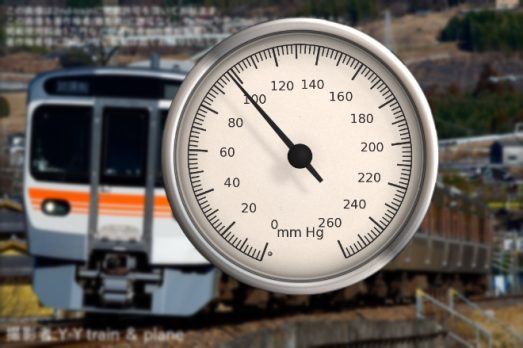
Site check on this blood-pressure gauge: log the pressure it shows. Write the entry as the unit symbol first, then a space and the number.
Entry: mmHg 98
